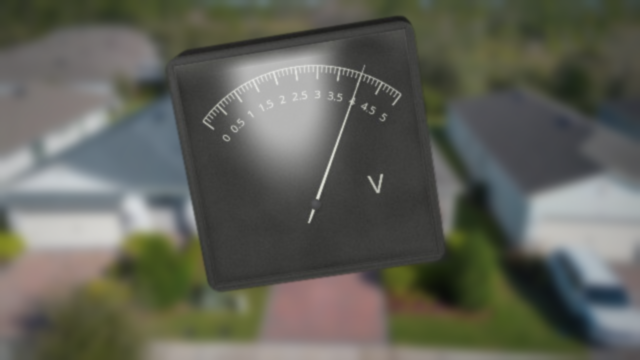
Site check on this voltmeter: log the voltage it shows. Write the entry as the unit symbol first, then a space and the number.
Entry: V 4
